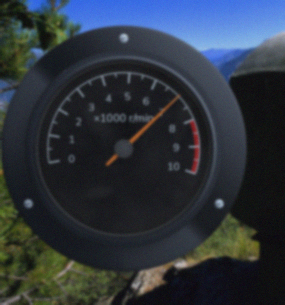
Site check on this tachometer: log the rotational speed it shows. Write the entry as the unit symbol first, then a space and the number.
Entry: rpm 7000
